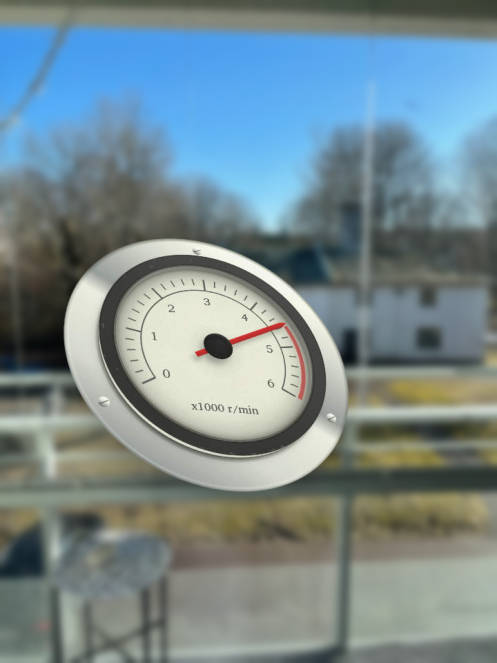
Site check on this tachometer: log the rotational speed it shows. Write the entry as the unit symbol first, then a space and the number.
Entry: rpm 4600
